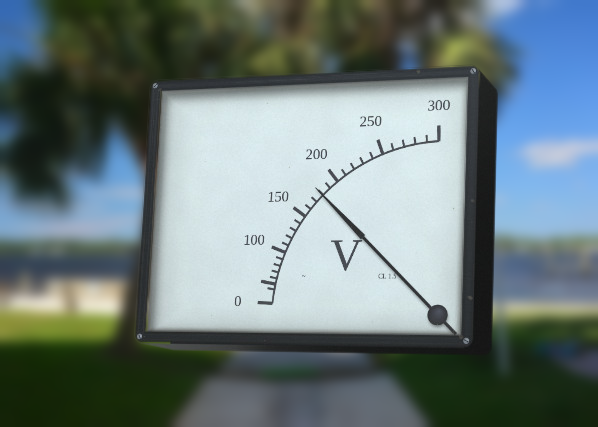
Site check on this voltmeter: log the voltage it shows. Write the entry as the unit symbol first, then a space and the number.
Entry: V 180
